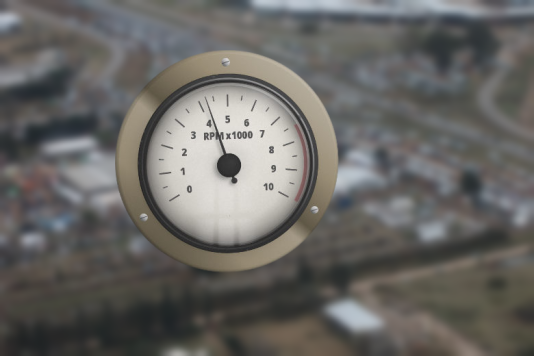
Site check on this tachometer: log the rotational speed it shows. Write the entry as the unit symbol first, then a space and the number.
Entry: rpm 4250
